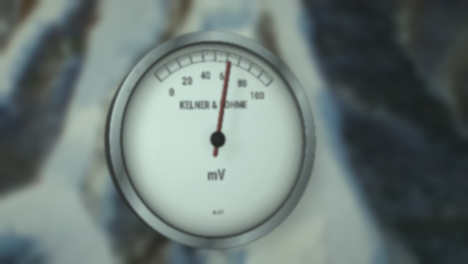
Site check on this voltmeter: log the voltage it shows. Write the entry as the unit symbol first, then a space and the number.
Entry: mV 60
